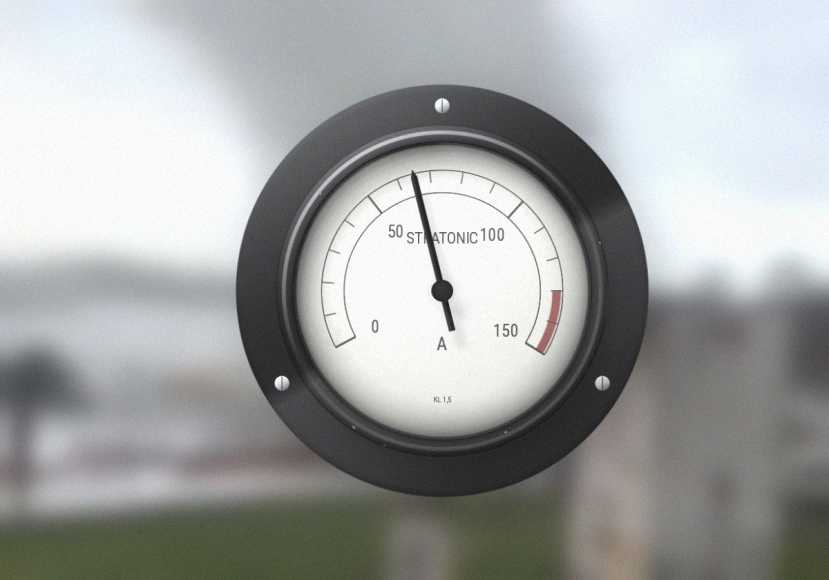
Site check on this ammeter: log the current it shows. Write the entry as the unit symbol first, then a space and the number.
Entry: A 65
